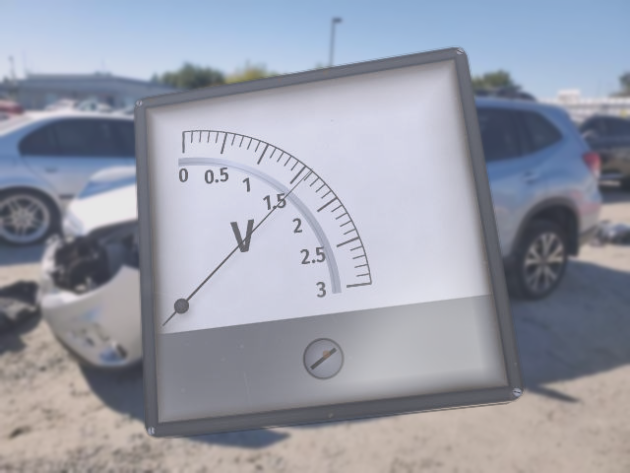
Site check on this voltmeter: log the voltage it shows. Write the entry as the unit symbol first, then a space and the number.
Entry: V 1.6
